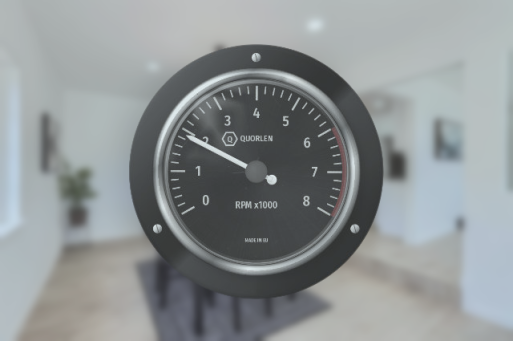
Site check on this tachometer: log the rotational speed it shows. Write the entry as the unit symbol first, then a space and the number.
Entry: rpm 1900
